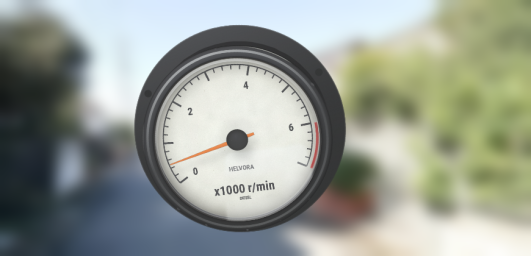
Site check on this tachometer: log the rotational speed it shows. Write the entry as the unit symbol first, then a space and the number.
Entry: rpm 500
